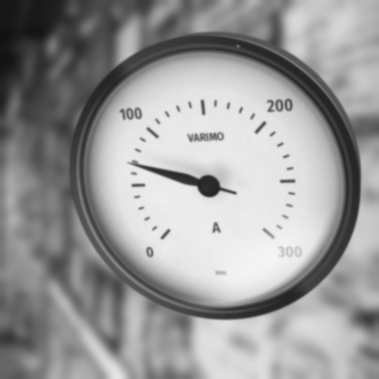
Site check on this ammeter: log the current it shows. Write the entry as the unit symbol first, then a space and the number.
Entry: A 70
